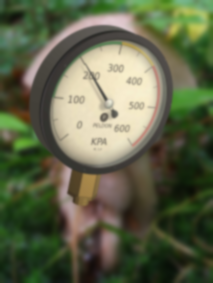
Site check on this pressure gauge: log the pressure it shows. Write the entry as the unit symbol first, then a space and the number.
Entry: kPa 200
